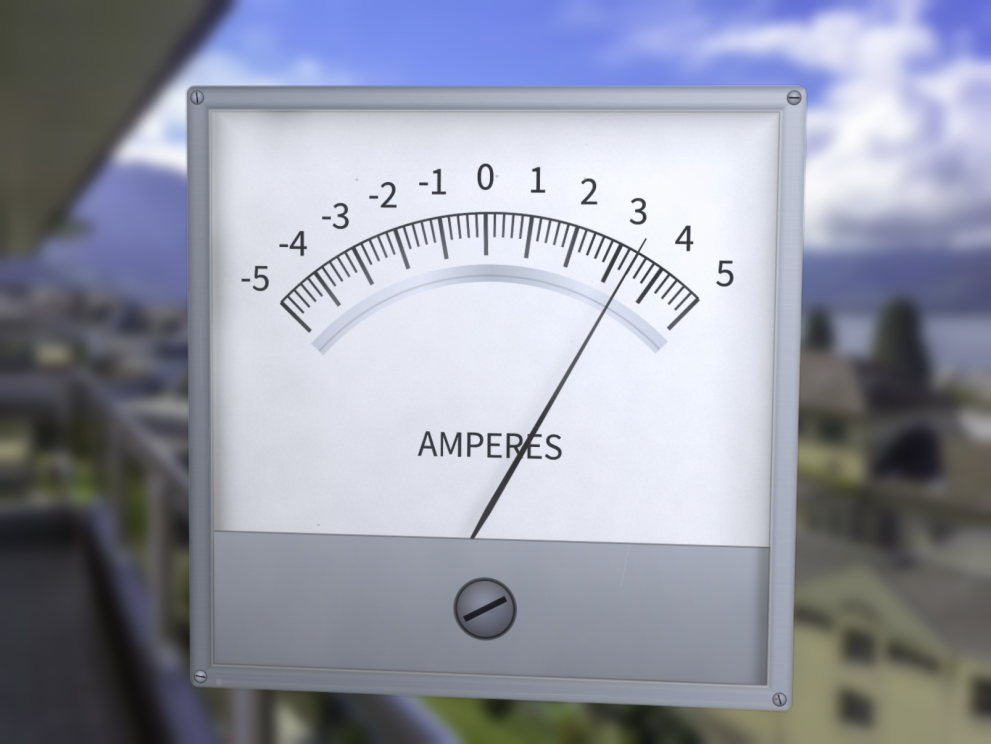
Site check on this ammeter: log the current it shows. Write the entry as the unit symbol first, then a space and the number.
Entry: A 3.4
